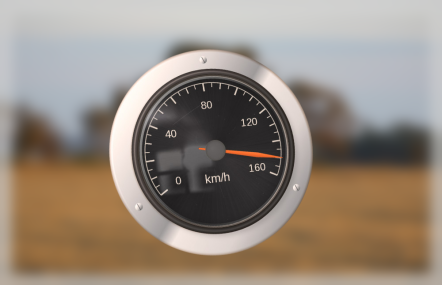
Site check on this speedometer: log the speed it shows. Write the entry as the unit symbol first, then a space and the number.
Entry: km/h 150
